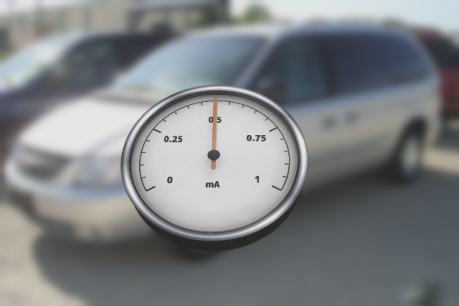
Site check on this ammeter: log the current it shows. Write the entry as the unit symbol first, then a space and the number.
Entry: mA 0.5
